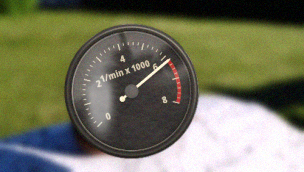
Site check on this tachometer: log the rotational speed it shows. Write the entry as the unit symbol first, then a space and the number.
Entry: rpm 6200
